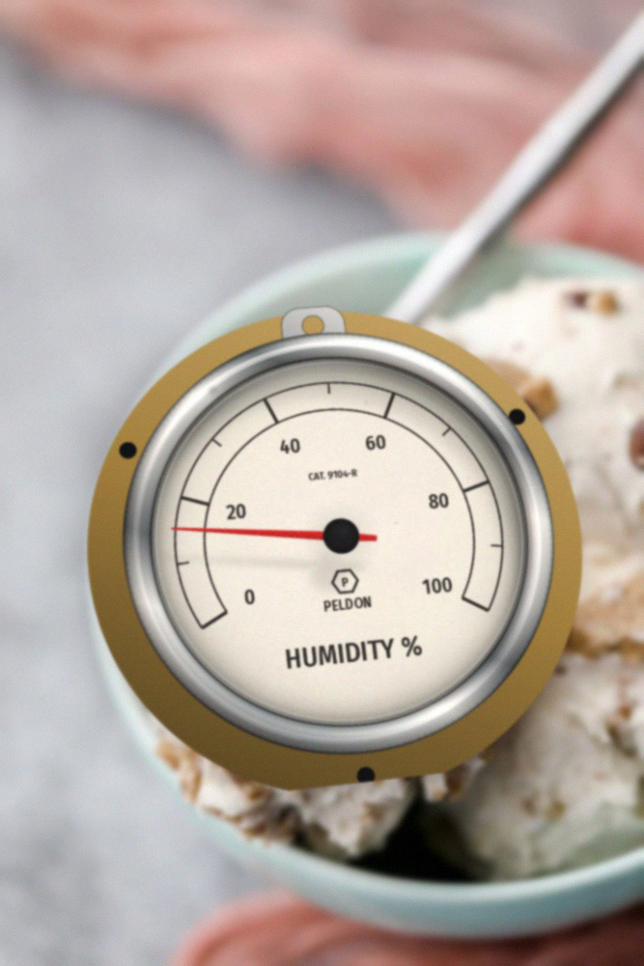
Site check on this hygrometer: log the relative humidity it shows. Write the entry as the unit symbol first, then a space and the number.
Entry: % 15
